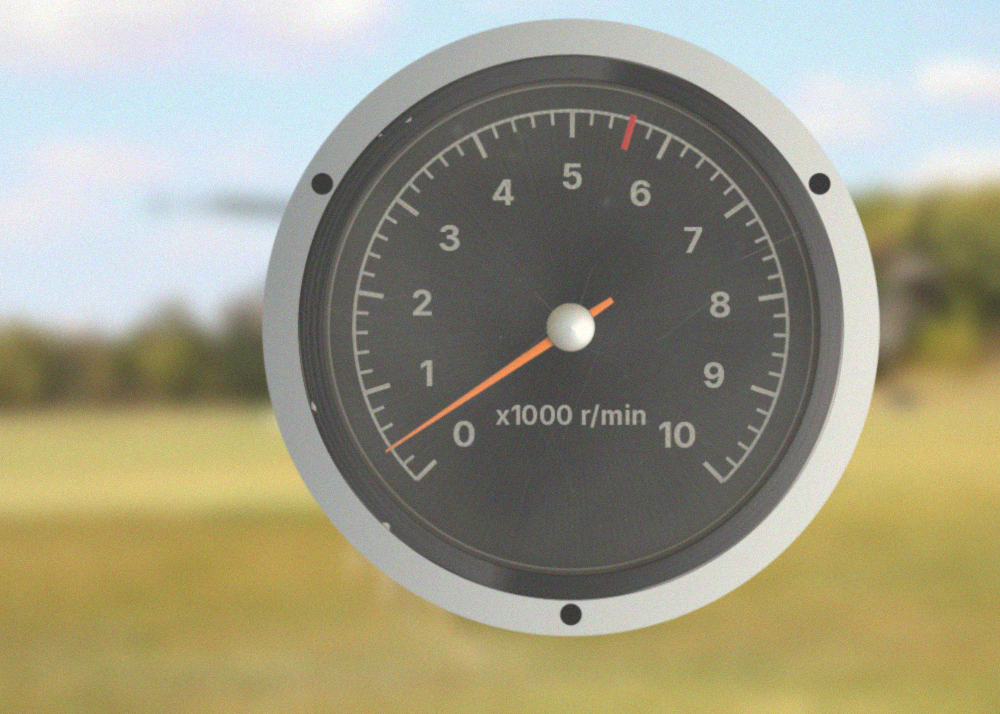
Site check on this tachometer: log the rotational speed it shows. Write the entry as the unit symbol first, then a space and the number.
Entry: rpm 400
